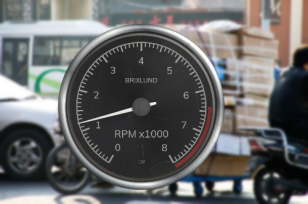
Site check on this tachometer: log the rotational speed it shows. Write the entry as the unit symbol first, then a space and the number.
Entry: rpm 1200
